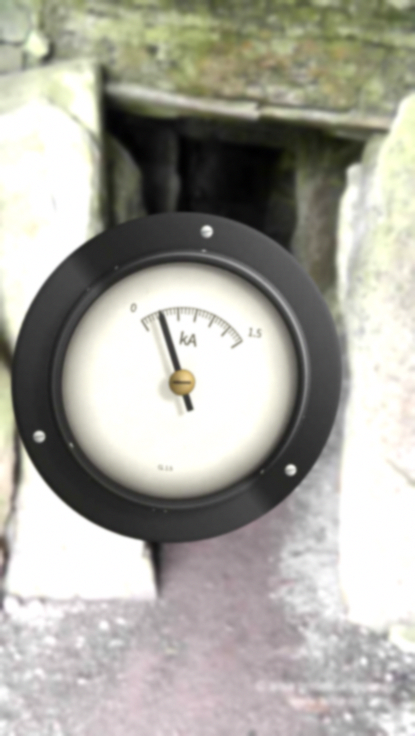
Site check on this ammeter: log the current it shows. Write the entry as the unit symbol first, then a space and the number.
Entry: kA 0.25
